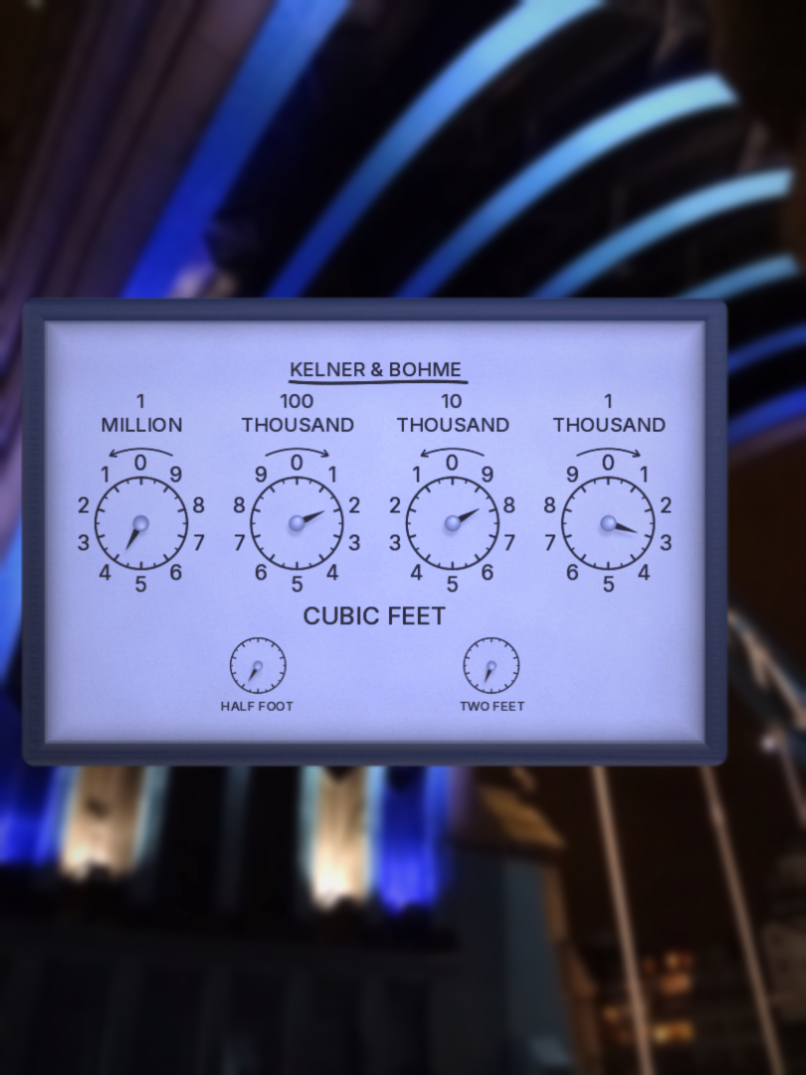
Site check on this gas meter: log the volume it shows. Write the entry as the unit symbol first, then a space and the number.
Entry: ft³ 418300
